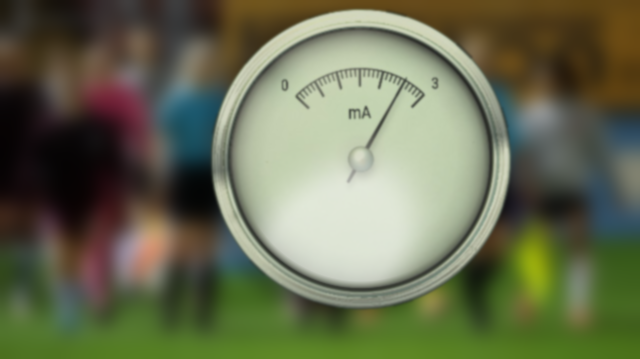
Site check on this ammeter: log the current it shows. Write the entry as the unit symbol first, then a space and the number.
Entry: mA 2.5
